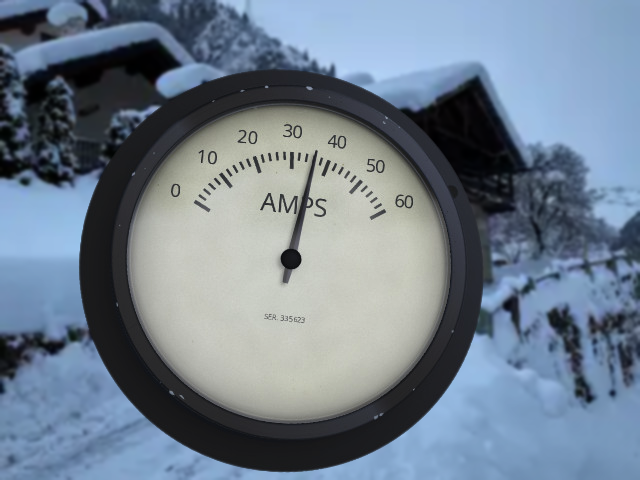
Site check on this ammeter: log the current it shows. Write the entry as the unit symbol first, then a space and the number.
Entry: A 36
